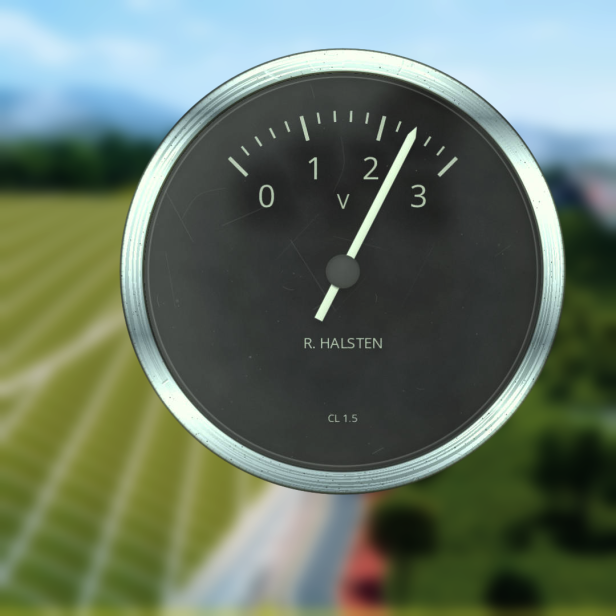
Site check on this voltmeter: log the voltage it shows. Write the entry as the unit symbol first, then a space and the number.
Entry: V 2.4
